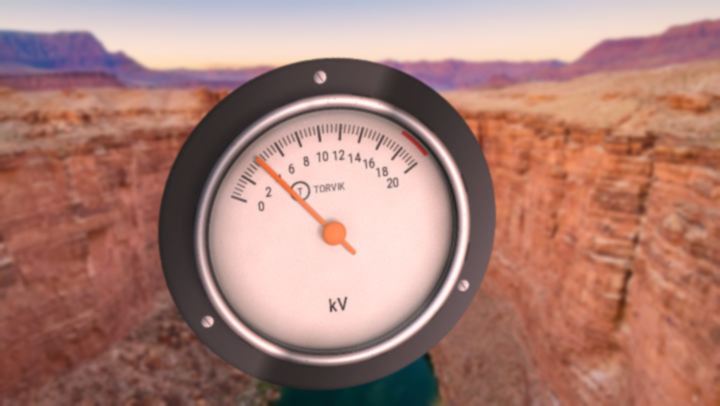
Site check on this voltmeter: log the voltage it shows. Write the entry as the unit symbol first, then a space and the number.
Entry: kV 4
